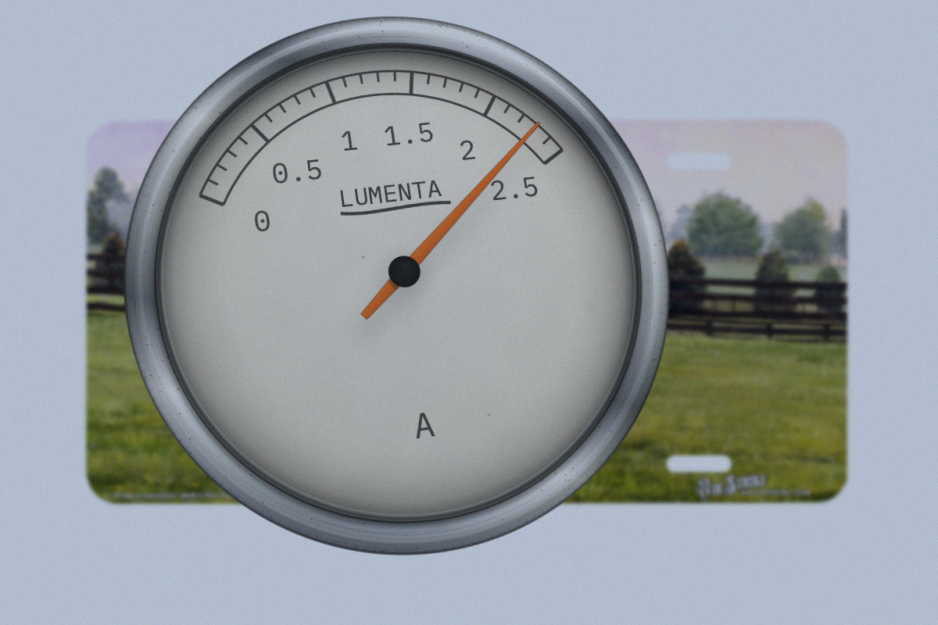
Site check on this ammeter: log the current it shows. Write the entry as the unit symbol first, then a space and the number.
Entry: A 2.3
